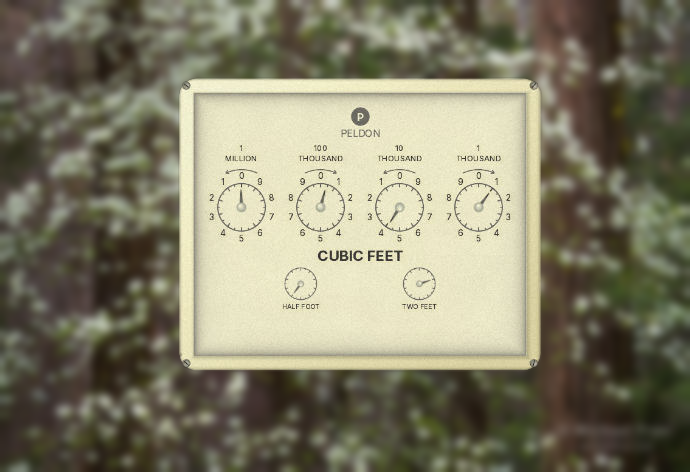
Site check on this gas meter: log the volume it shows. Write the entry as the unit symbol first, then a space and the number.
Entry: ft³ 4100
